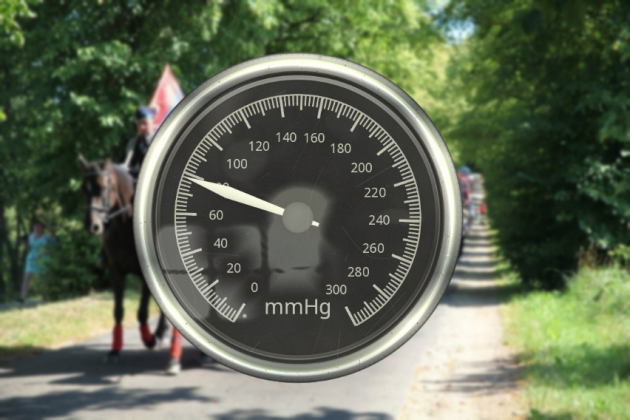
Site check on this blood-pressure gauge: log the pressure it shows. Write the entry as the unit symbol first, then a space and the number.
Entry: mmHg 78
